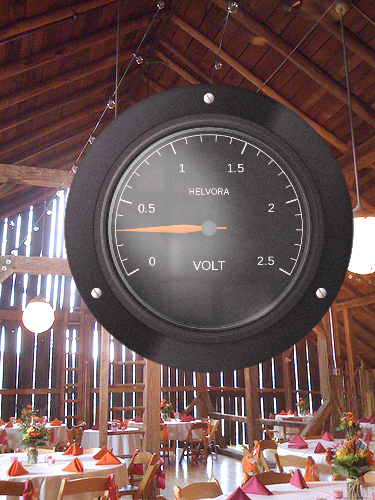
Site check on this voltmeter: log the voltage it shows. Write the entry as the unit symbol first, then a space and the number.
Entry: V 0.3
